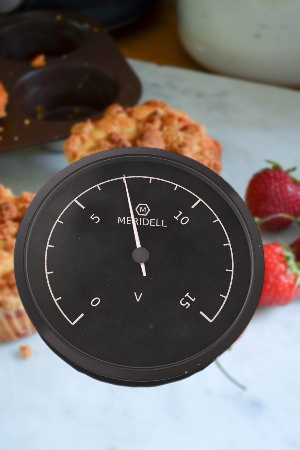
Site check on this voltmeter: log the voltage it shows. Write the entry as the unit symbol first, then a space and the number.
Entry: V 7
